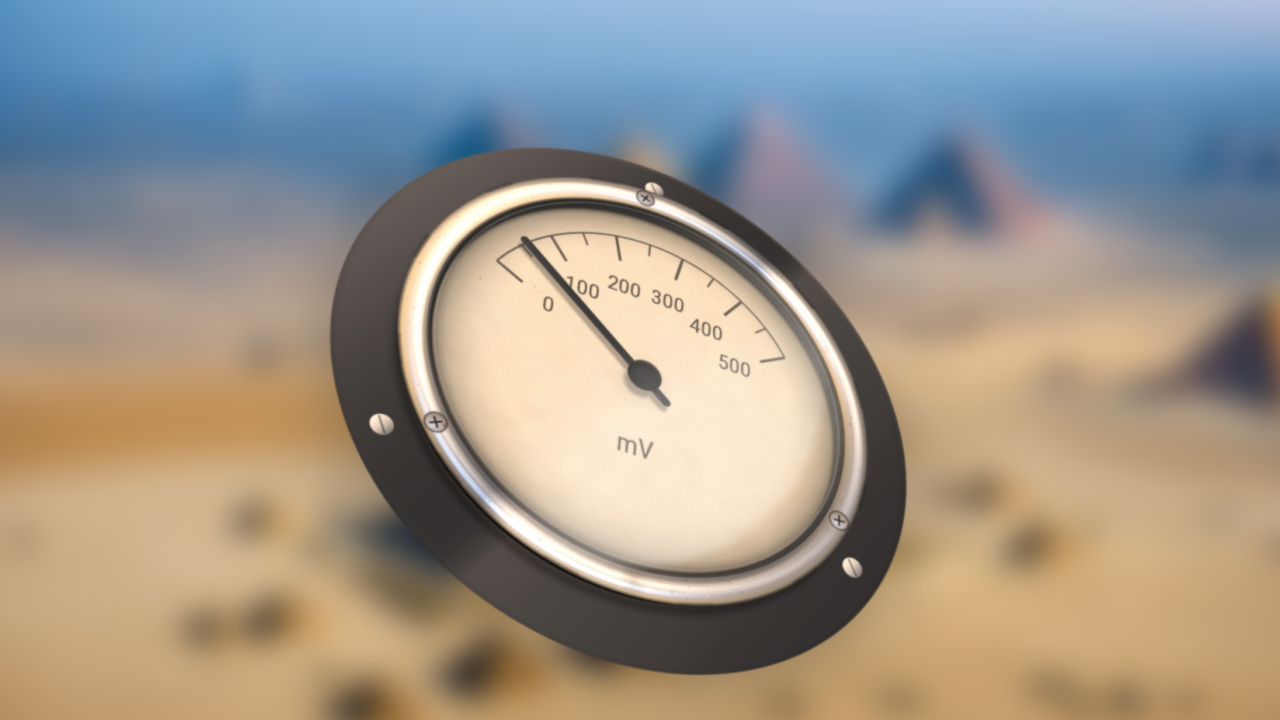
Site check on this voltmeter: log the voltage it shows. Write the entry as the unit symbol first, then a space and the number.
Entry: mV 50
